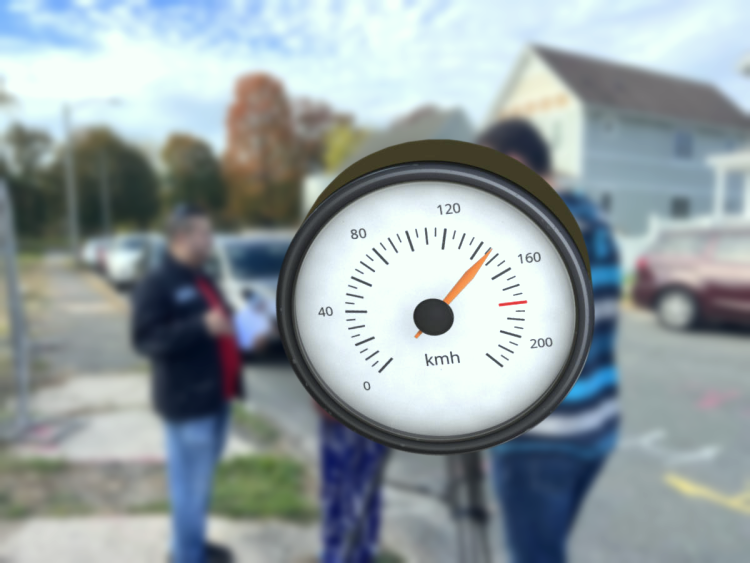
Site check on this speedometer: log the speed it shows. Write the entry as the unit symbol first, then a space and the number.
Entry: km/h 145
